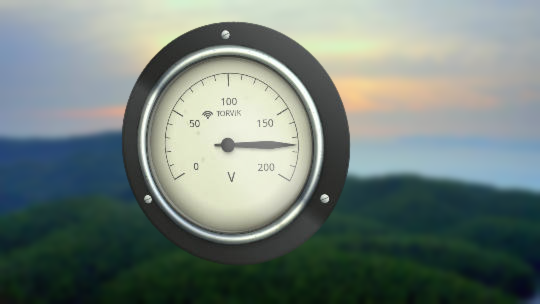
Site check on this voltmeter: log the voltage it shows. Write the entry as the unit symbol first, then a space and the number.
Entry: V 175
